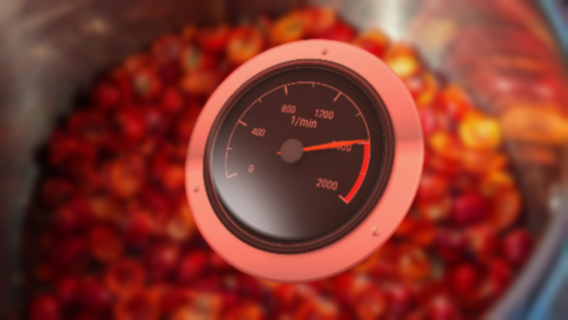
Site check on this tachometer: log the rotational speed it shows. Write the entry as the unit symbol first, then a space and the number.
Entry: rpm 1600
